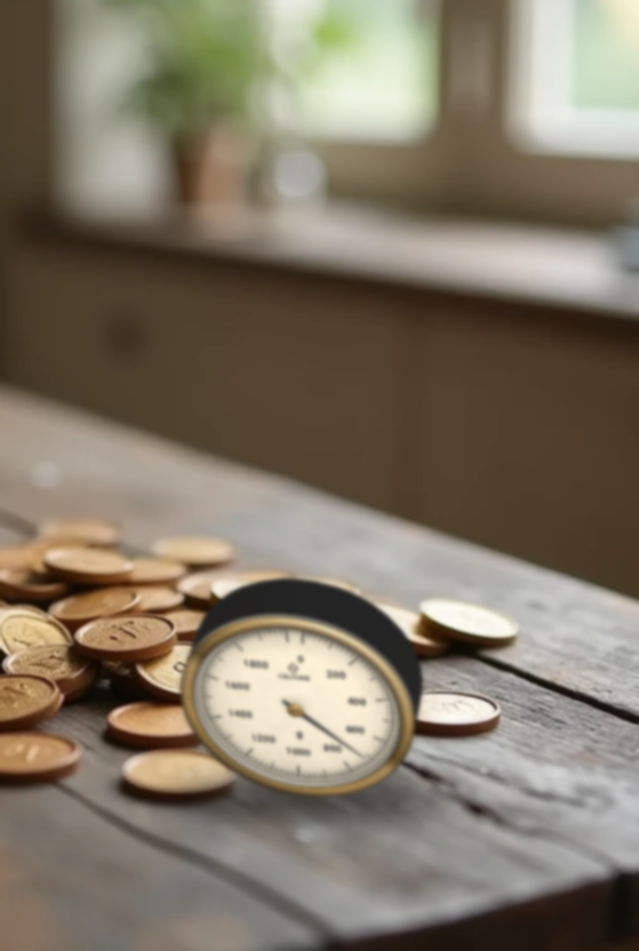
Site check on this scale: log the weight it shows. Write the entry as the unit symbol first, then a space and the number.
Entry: g 700
